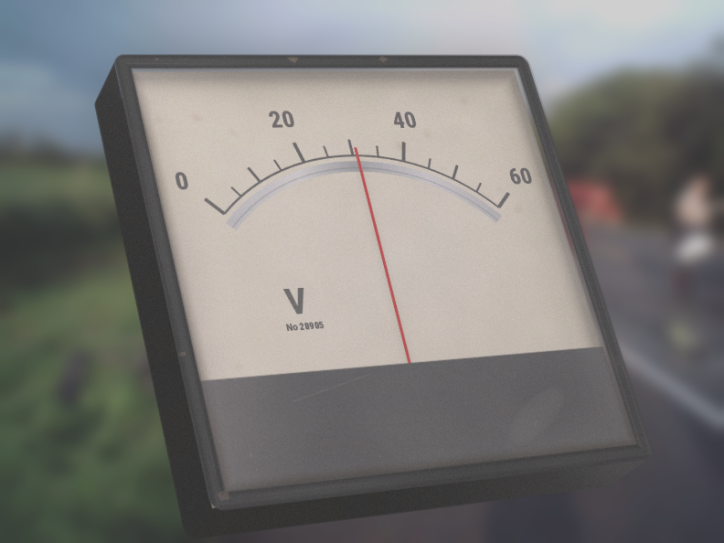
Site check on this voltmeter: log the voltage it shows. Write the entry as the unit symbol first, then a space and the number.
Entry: V 30
